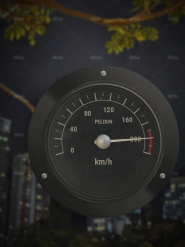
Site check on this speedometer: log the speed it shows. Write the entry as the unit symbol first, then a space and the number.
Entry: km/h 200
